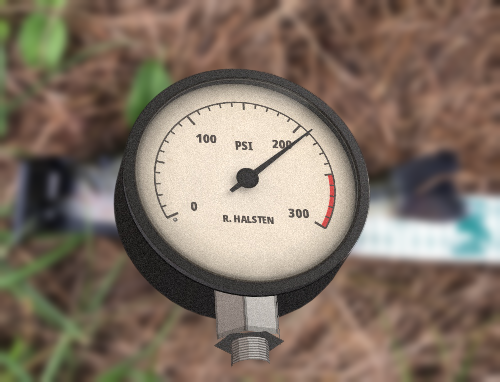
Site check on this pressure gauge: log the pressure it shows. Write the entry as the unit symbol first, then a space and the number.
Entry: psi 210
